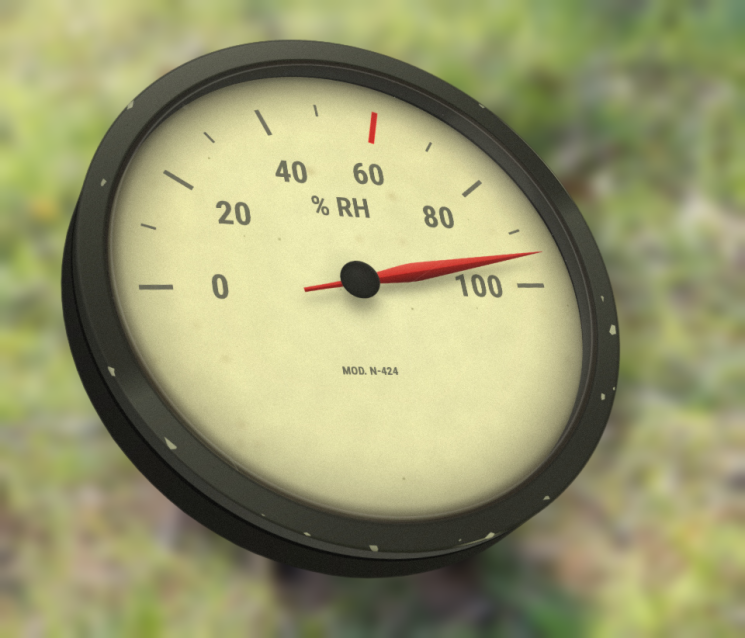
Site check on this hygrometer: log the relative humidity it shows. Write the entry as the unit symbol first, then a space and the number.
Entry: % 95
